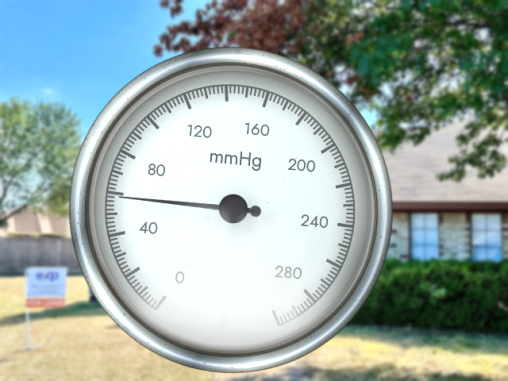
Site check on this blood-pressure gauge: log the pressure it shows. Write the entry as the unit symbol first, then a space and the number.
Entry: mmHg 58
